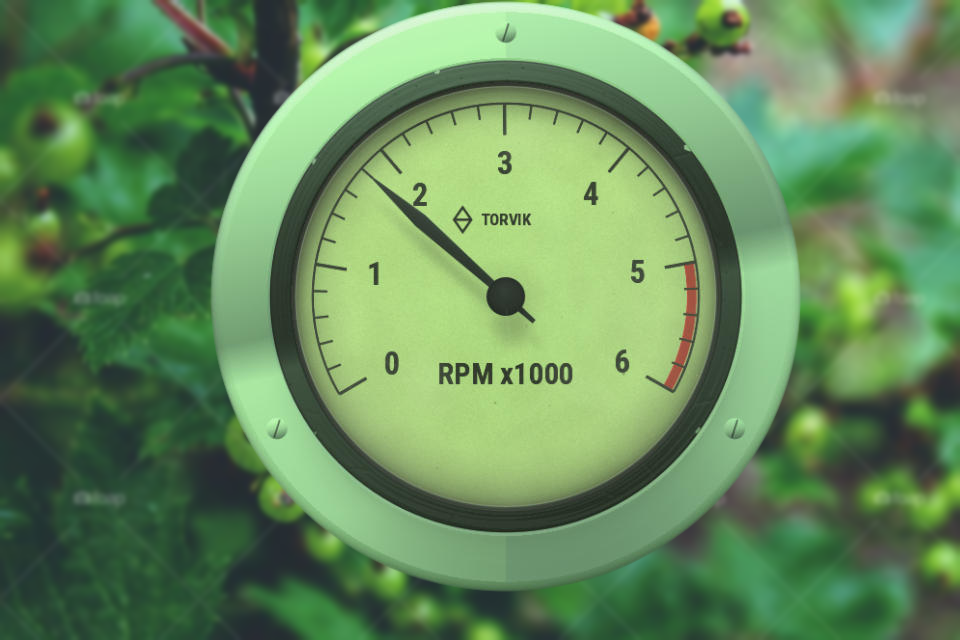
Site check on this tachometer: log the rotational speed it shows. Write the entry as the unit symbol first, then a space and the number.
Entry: rpm 1800
